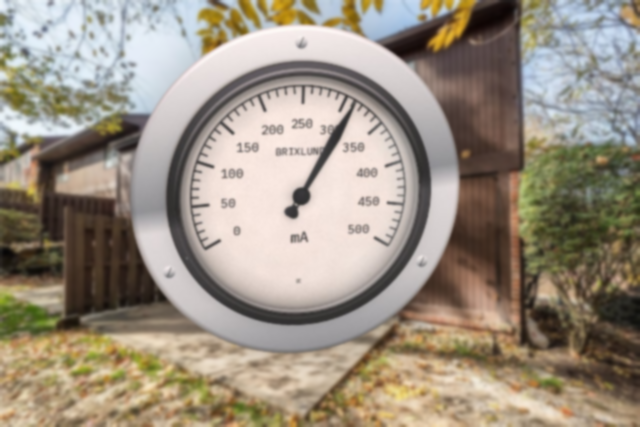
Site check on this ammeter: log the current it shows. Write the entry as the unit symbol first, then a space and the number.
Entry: mA 310
